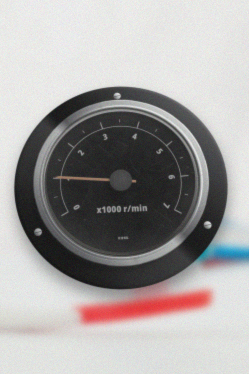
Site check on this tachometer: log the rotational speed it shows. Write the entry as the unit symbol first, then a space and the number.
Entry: rpm 1000
